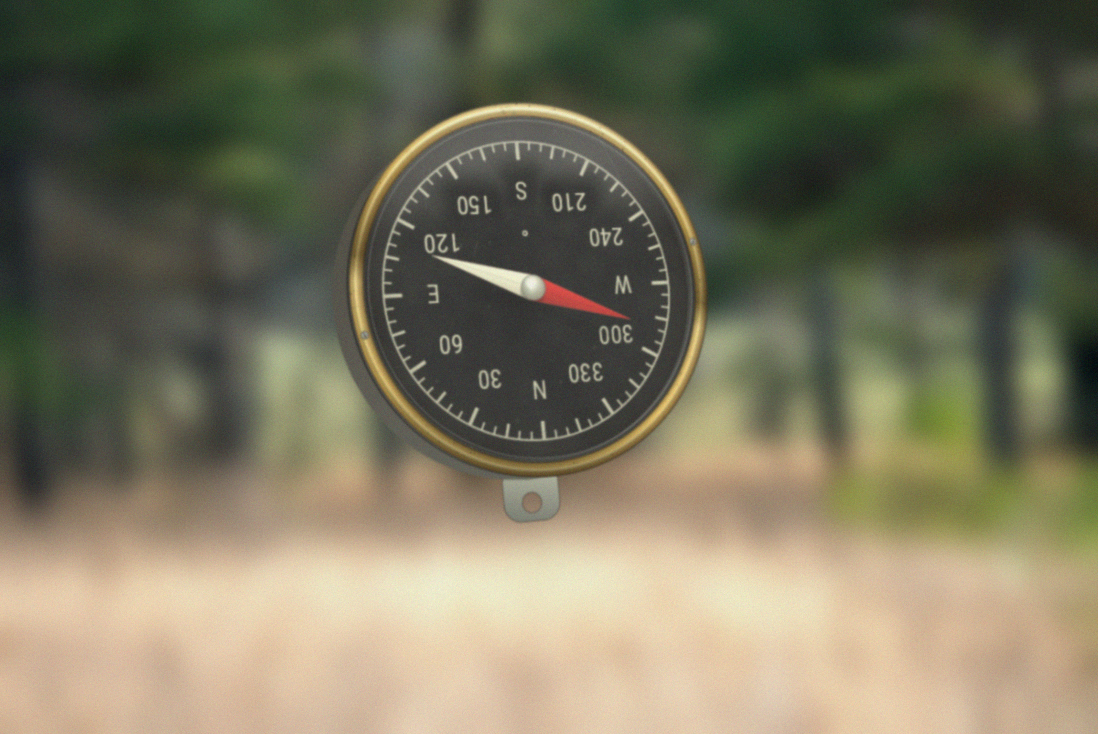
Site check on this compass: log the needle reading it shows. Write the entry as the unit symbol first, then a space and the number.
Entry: ° 290
